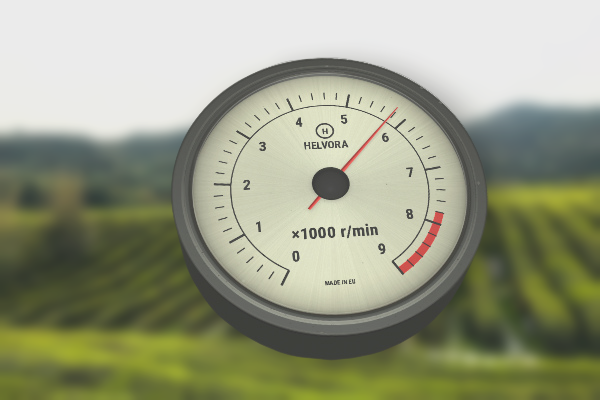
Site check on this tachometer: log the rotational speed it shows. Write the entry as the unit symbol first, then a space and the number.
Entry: rpm 5800
